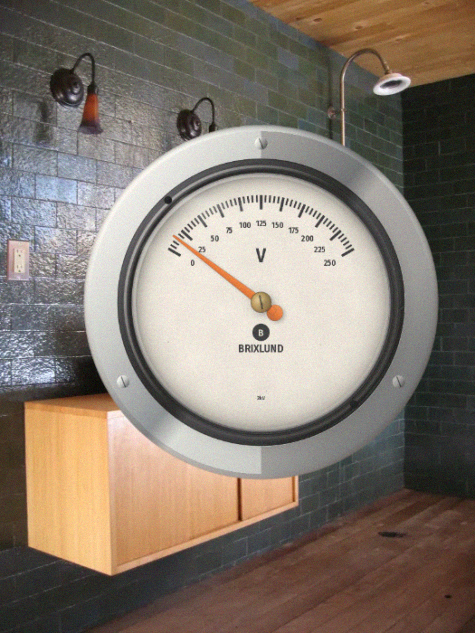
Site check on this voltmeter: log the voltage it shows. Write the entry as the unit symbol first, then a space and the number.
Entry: V 15
